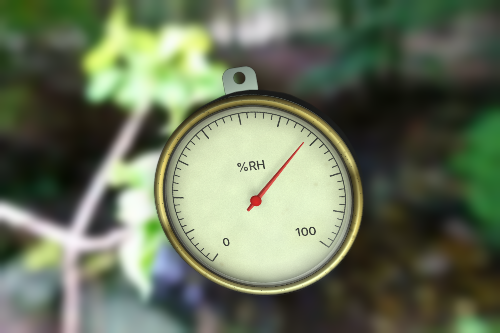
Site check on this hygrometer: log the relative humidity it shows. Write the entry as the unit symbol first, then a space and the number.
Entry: % 68
